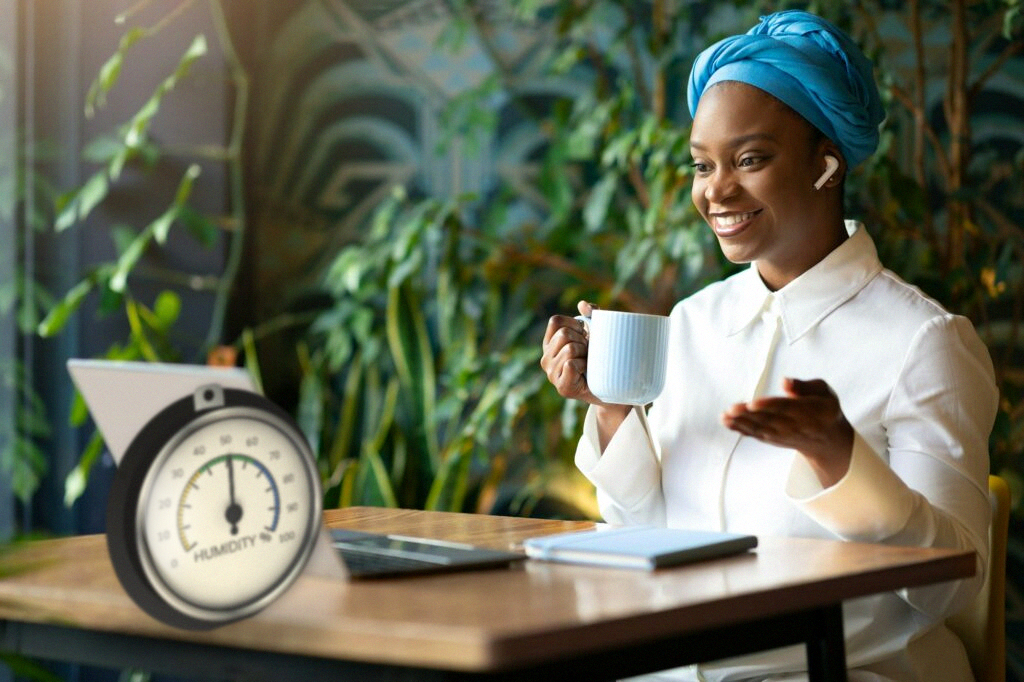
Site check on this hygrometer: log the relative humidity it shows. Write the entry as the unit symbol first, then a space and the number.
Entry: % 50
